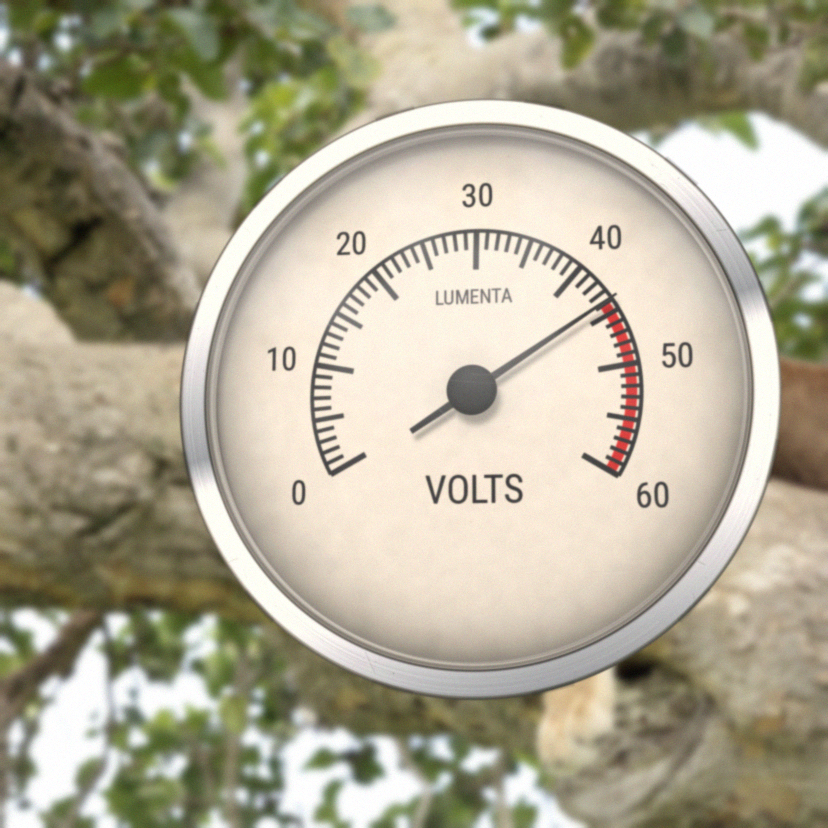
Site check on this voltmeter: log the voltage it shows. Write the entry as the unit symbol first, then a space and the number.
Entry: V 44
